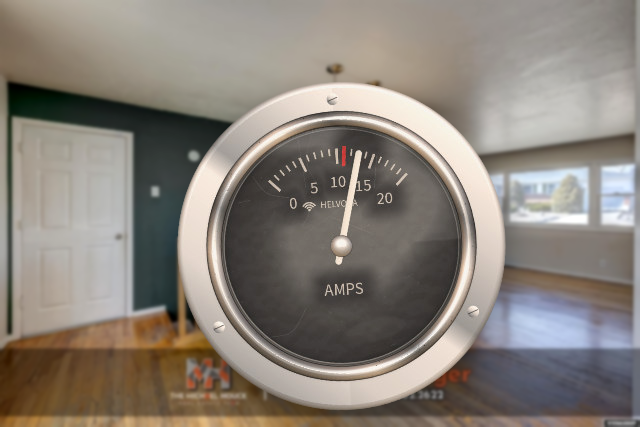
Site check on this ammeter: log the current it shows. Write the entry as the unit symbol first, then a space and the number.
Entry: A 13
